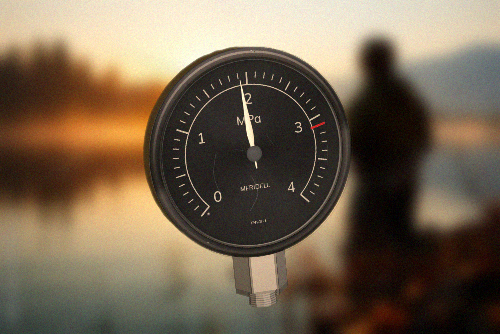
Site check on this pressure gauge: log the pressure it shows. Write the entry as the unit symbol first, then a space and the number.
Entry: MPa 1.9
